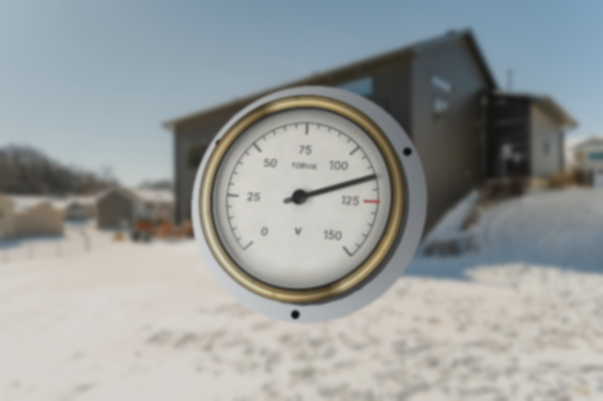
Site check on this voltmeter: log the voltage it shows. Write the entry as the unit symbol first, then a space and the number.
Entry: V 115
